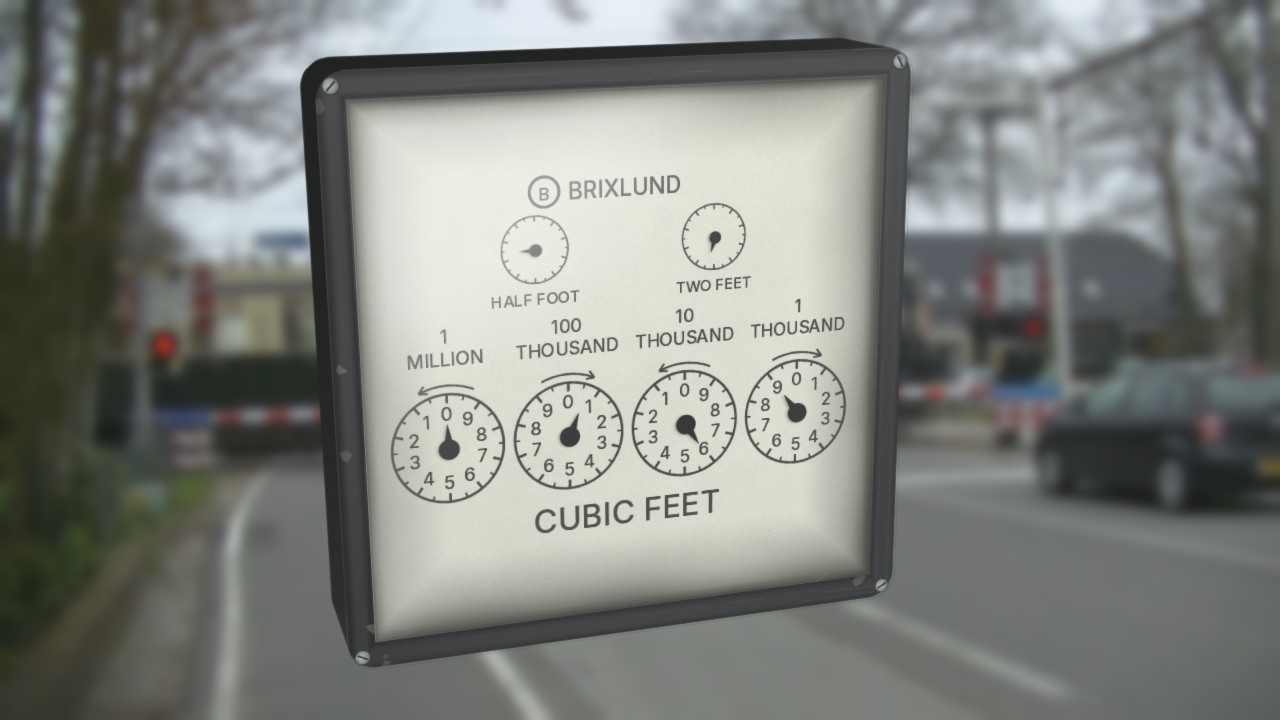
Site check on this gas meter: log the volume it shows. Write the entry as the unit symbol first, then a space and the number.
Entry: ft³ 5900
